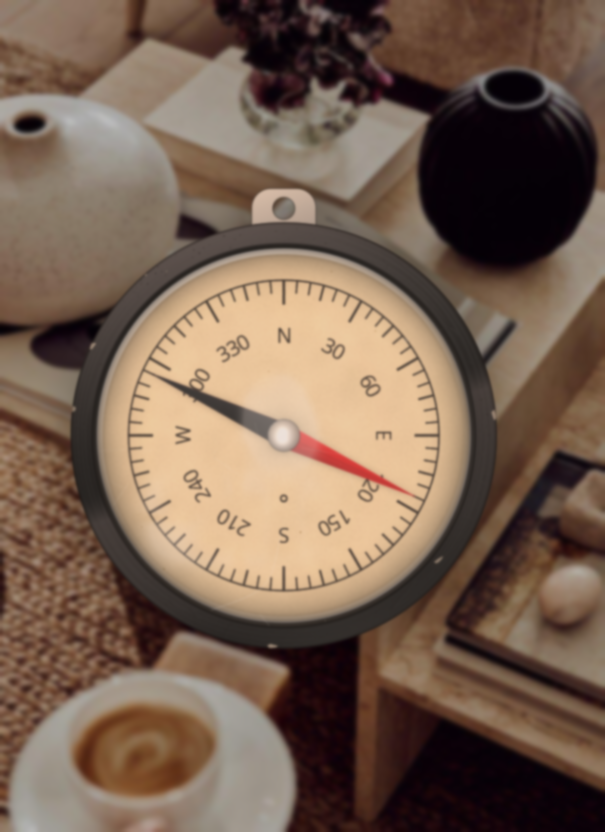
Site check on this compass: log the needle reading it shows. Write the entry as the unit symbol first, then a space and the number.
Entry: ° 115
